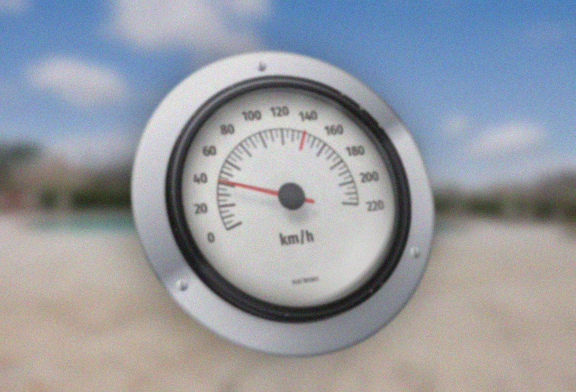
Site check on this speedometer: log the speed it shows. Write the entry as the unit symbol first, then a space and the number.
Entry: km/h 40
